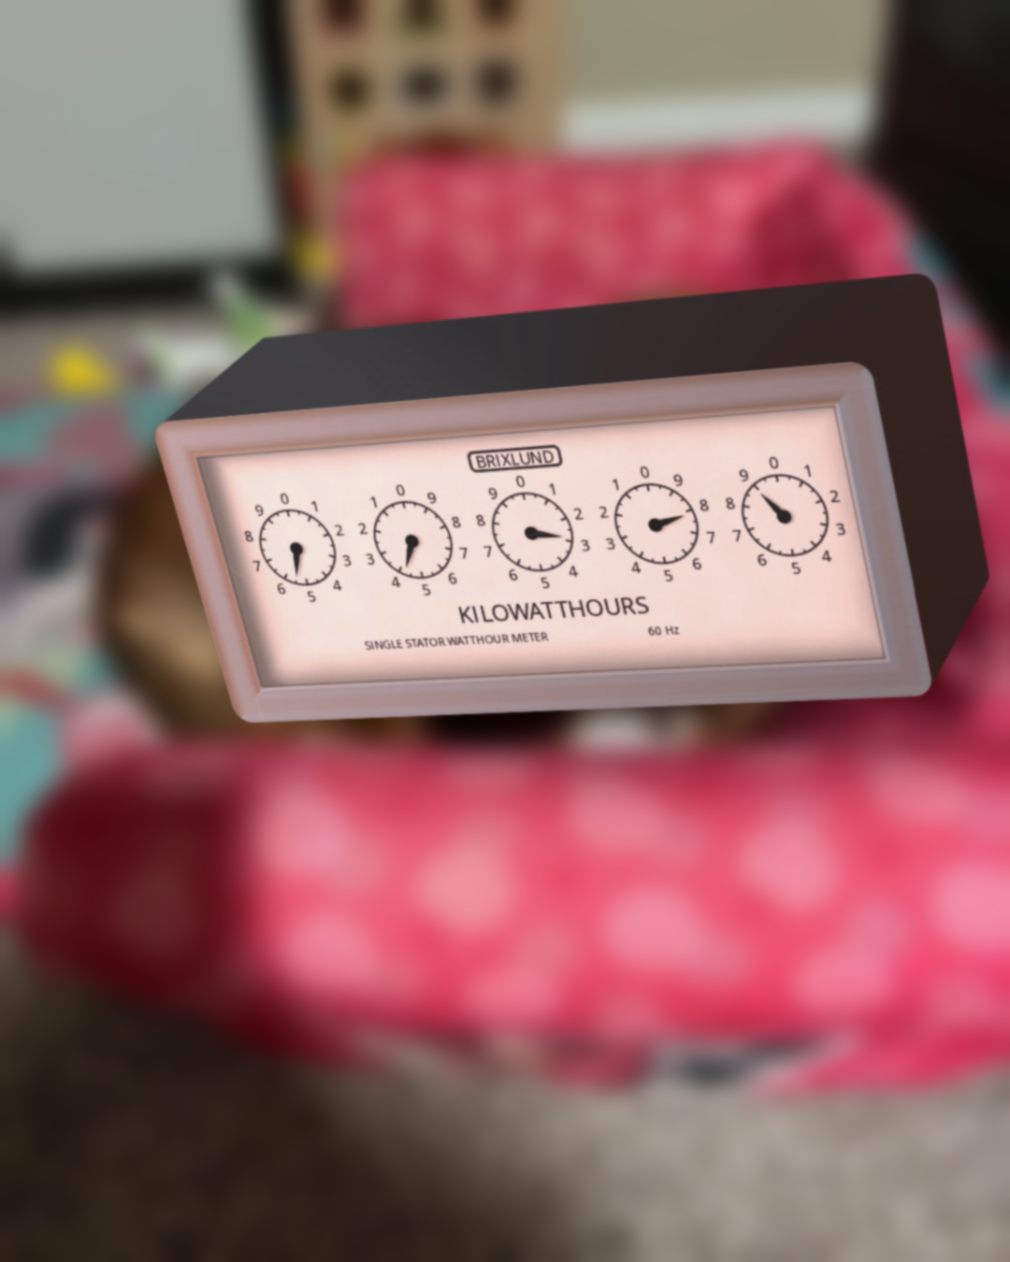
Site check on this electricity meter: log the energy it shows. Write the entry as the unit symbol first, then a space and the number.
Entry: kWh 54279
